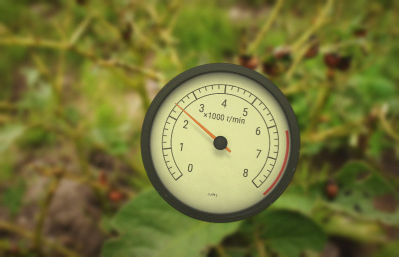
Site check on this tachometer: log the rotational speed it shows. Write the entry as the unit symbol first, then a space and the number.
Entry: rpm 2400
